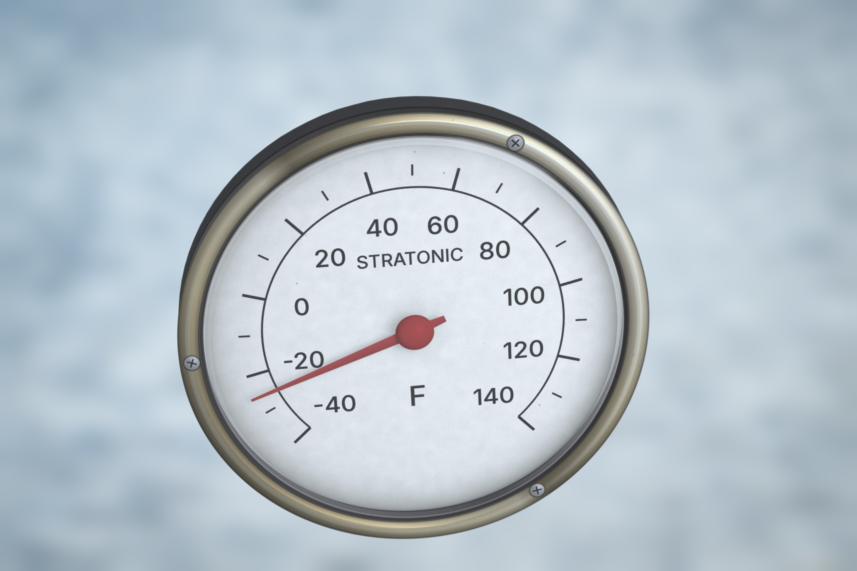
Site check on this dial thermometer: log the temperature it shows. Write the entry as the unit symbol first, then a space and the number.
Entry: °F -25
